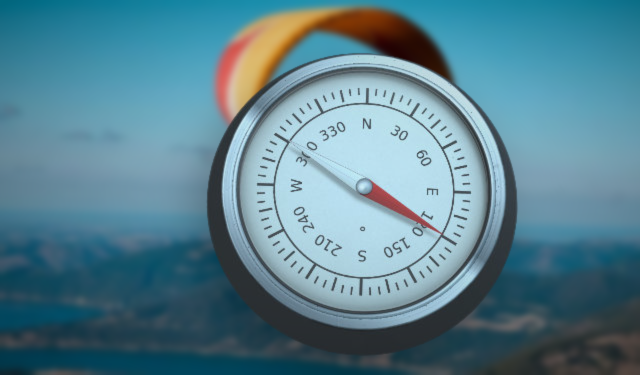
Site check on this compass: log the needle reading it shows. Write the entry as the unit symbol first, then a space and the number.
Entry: ° 120
